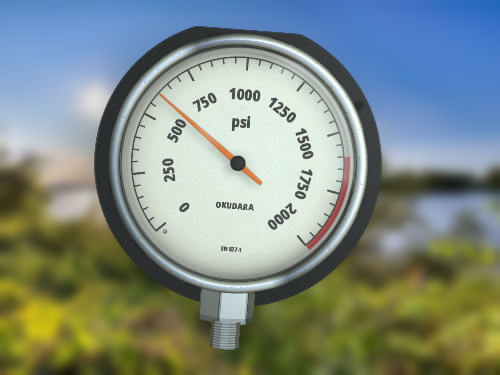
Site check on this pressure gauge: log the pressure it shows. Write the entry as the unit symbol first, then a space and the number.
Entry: psi 600
